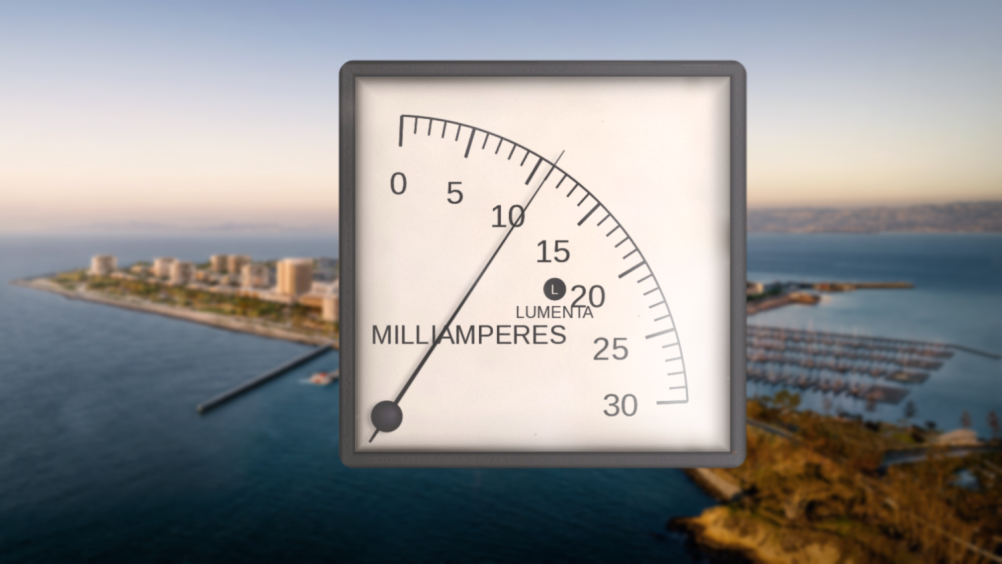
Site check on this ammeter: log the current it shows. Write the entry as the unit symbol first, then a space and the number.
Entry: mA 11
